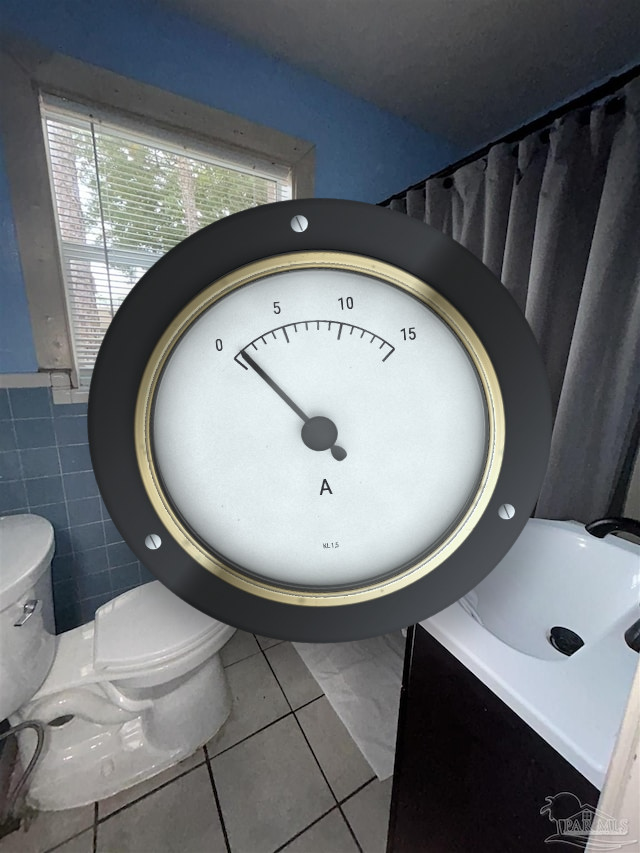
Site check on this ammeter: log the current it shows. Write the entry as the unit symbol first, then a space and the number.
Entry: A 1
